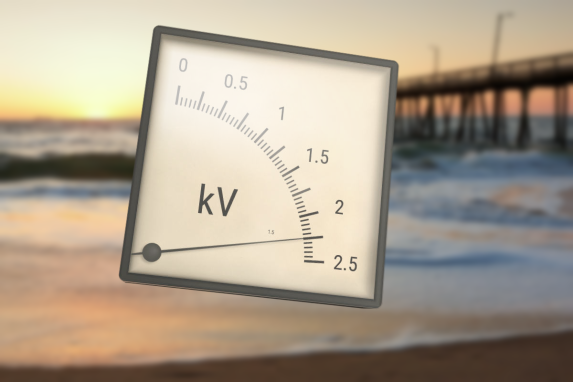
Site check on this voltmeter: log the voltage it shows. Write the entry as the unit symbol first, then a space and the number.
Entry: kV 2.25
